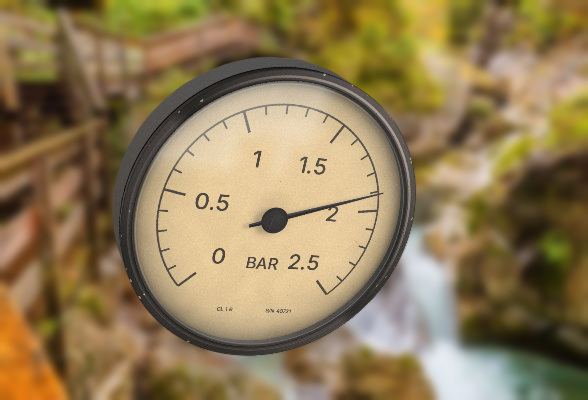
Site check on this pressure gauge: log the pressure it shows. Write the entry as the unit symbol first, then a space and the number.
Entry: bar 1.9
